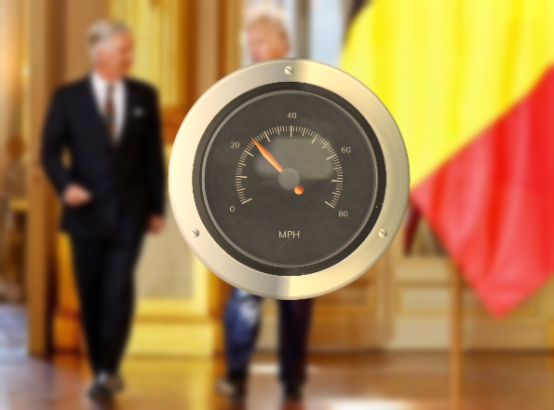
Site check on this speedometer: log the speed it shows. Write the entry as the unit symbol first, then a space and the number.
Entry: mph 25
